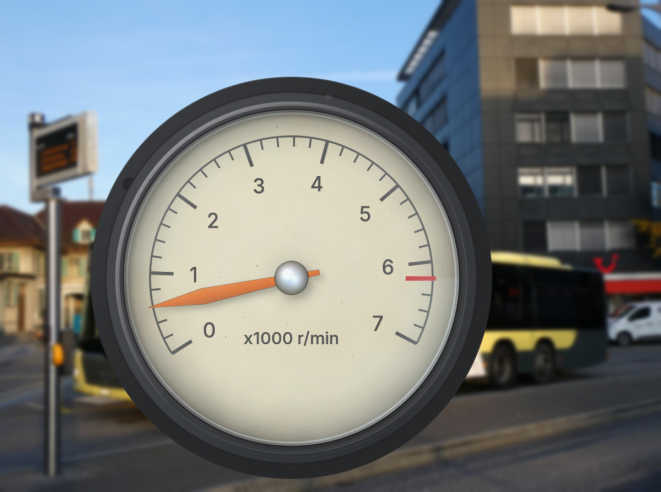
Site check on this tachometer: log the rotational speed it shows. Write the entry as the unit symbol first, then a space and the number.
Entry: rpm 600
